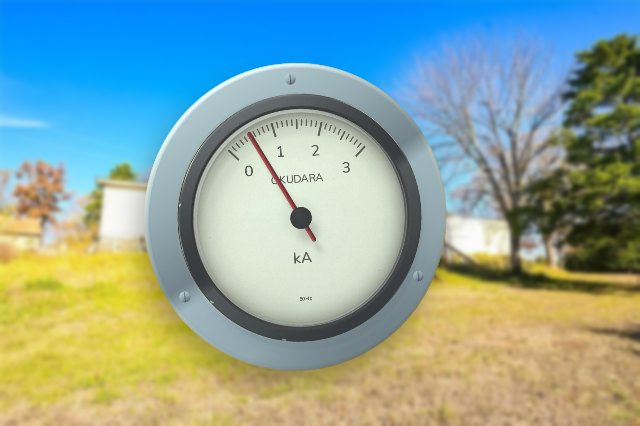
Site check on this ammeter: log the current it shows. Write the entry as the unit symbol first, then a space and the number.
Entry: kA 0.5
